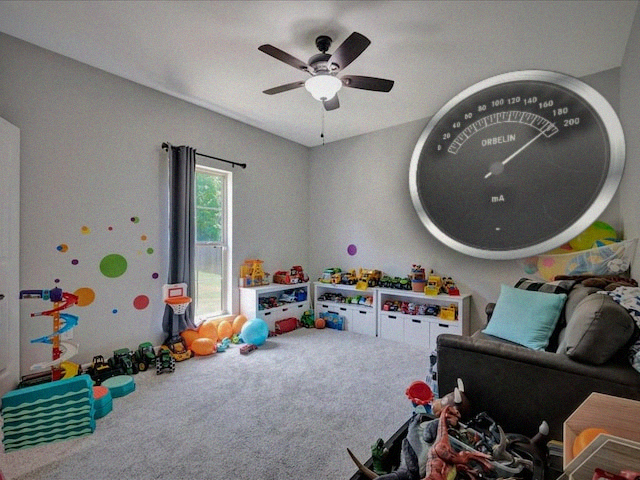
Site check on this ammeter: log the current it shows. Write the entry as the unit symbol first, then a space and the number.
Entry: mA 190
